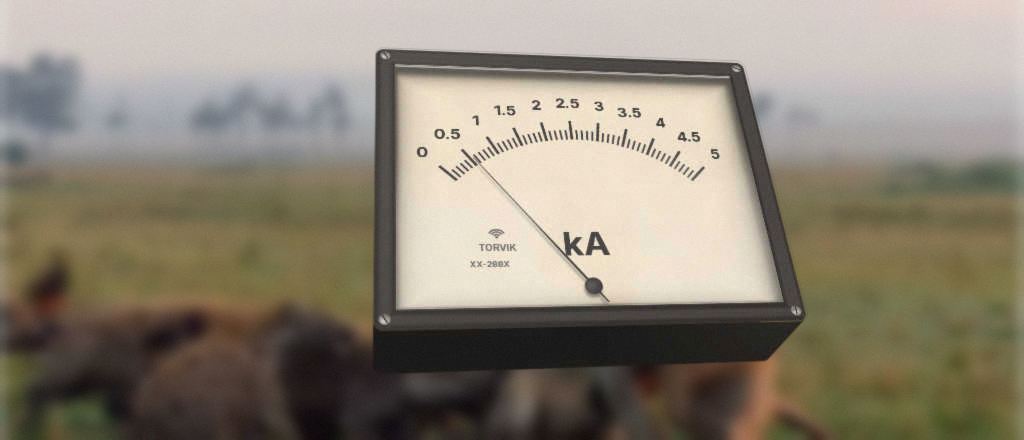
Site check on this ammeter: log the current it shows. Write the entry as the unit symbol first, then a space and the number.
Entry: kA 0.5
